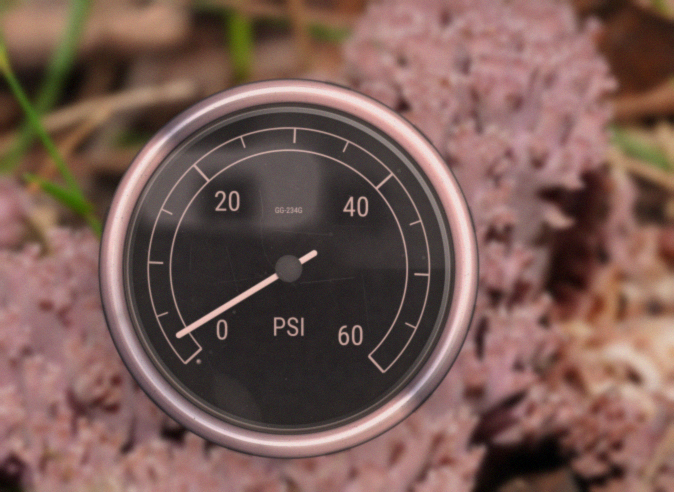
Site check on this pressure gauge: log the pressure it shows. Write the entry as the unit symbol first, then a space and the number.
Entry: psi 2.5
